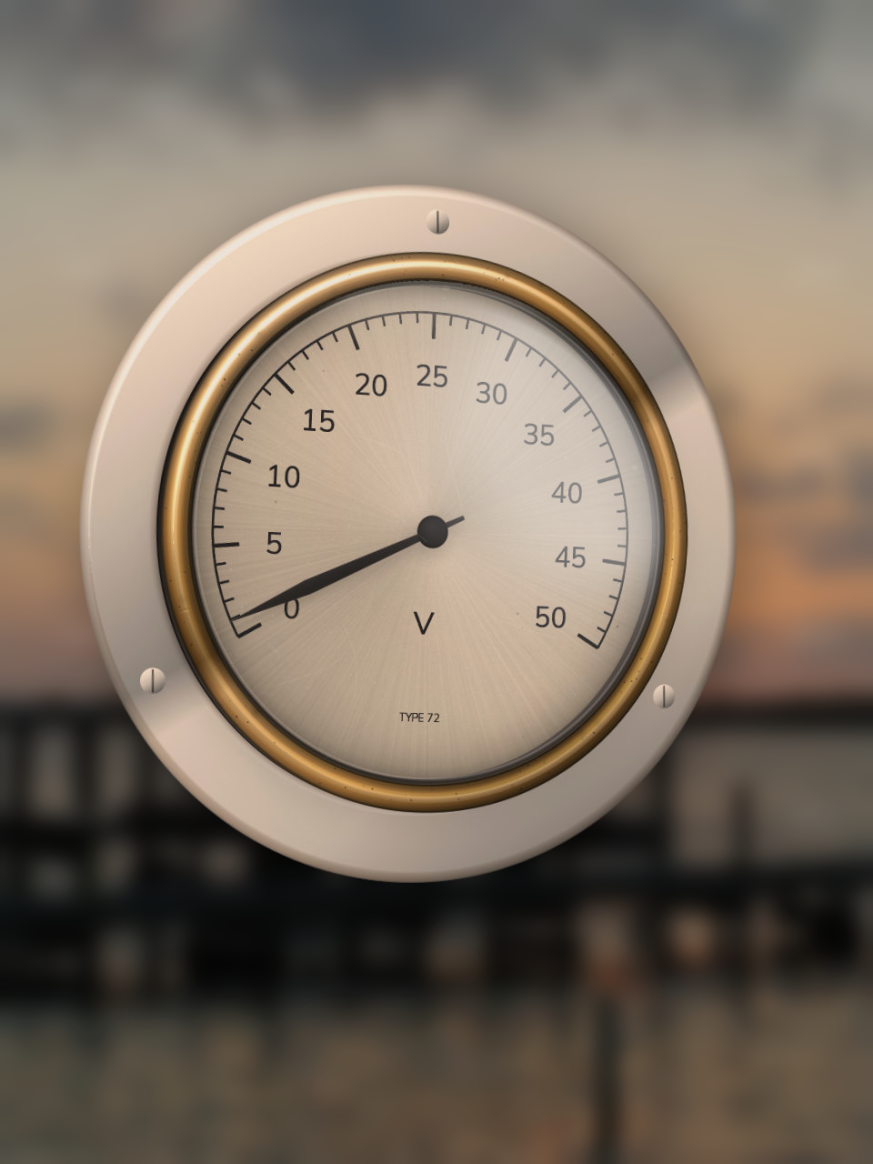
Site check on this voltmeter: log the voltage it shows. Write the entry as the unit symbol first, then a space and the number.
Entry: V 1
